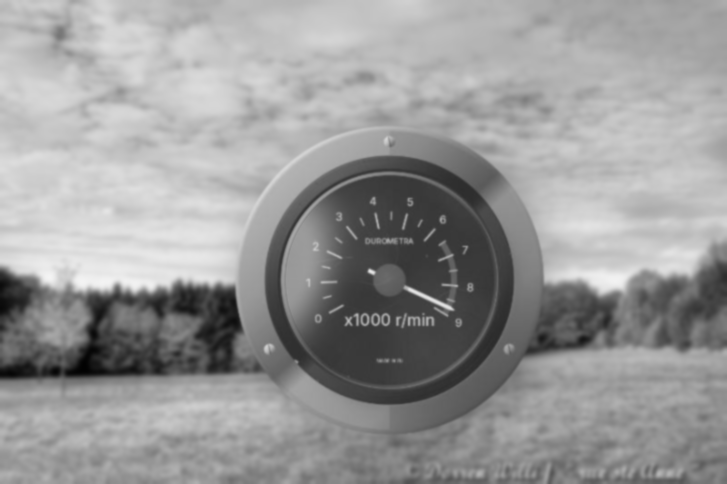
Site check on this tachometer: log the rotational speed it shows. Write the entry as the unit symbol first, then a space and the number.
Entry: rpm 8750
